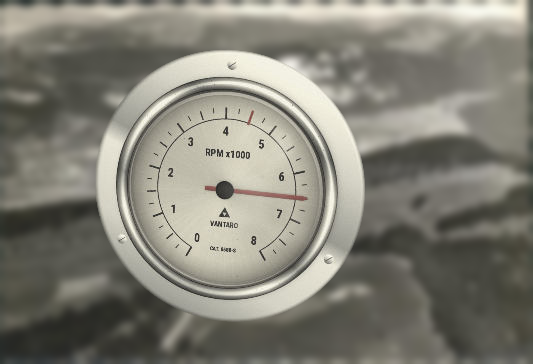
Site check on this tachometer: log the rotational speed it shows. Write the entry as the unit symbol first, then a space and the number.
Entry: rpm 6500
